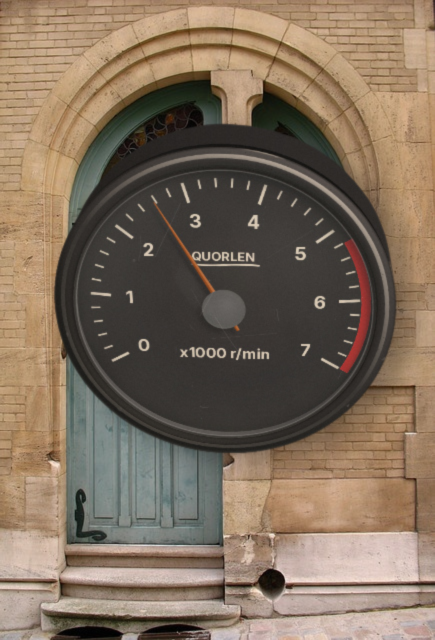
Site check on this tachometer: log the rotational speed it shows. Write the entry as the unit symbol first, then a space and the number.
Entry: rpm 2600
